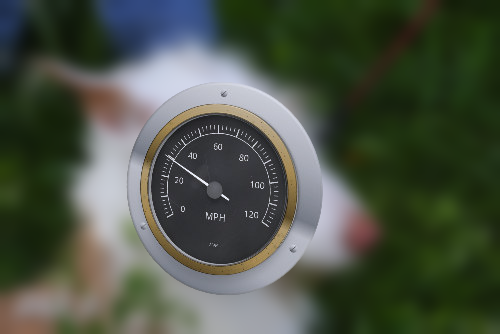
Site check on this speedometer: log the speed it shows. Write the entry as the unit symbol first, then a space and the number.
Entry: mph 30
